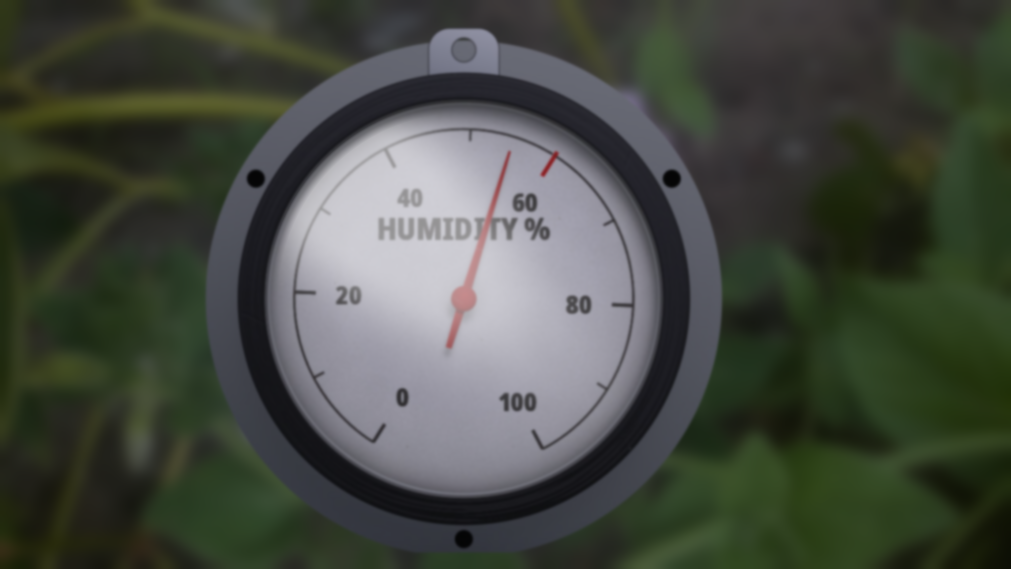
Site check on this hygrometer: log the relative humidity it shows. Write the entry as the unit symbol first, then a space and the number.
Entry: % 55
